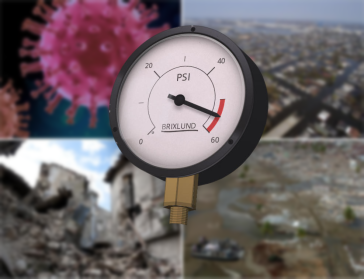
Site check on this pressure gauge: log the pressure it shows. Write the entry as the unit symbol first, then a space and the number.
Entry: psi 55
